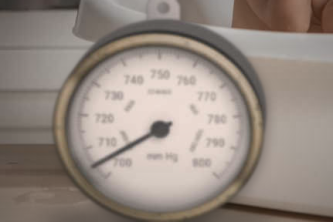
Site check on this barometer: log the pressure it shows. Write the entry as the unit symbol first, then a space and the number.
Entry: mmHg 705
